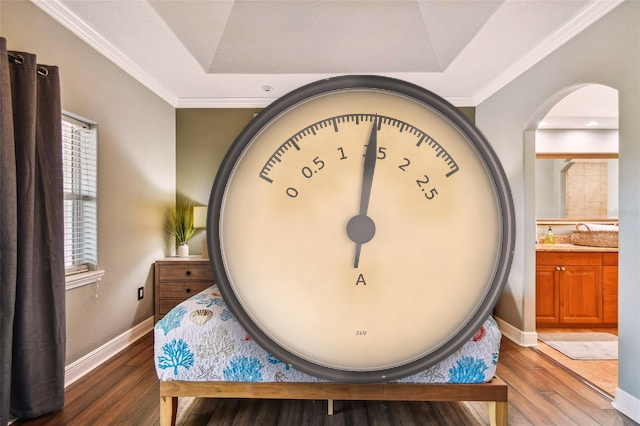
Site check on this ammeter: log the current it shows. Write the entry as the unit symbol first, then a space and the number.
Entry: A 1.45
